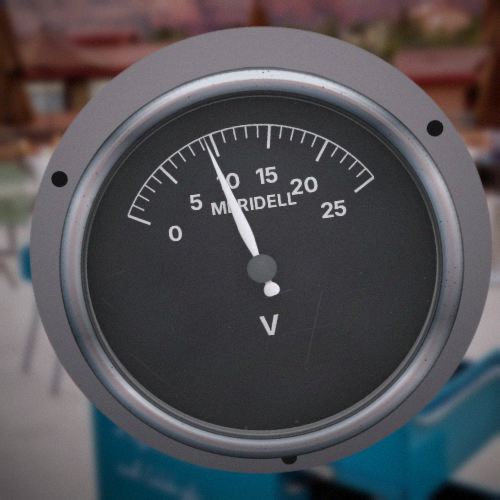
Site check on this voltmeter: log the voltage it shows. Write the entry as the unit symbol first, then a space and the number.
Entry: V 9.5
